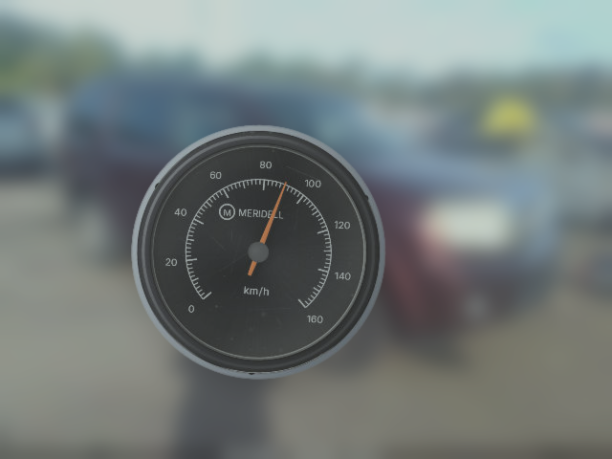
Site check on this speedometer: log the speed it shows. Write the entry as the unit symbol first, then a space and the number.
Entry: km/h 90
